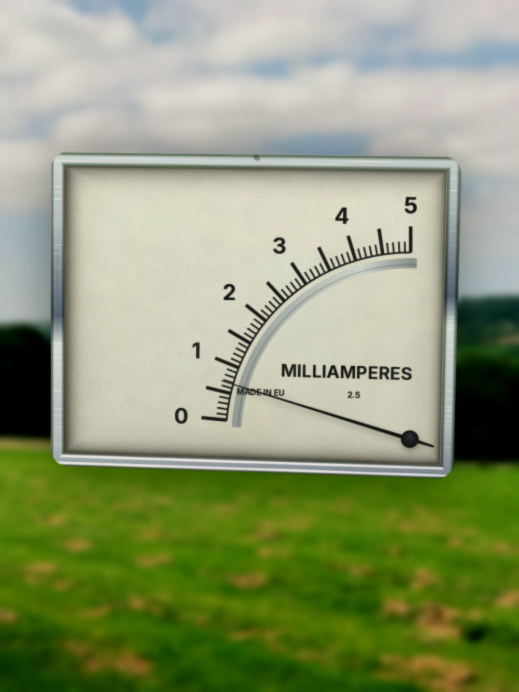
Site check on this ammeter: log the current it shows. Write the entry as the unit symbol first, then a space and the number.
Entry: mA 0.7
